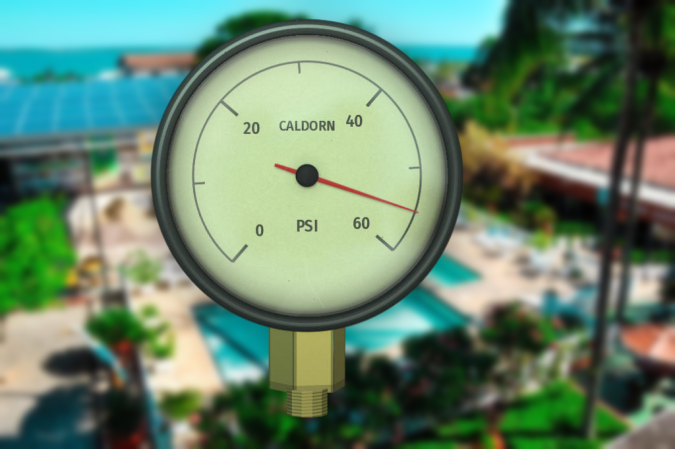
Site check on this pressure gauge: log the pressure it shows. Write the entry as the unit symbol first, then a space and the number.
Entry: psi 55
